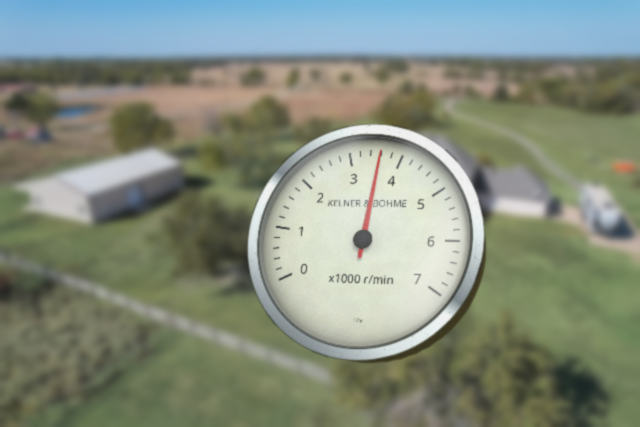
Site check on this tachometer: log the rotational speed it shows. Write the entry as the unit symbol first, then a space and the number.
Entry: rpm 3600
